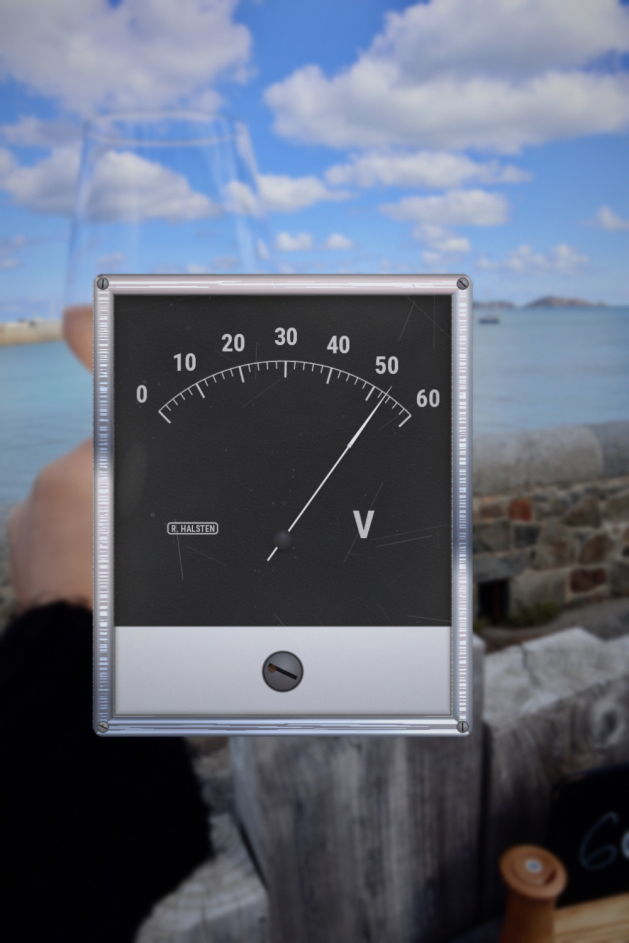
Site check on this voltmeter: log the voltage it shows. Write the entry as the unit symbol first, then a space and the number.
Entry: V 53
